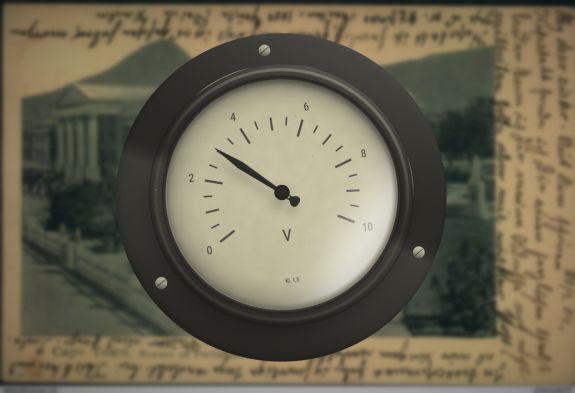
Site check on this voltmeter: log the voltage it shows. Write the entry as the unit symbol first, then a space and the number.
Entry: V 3
